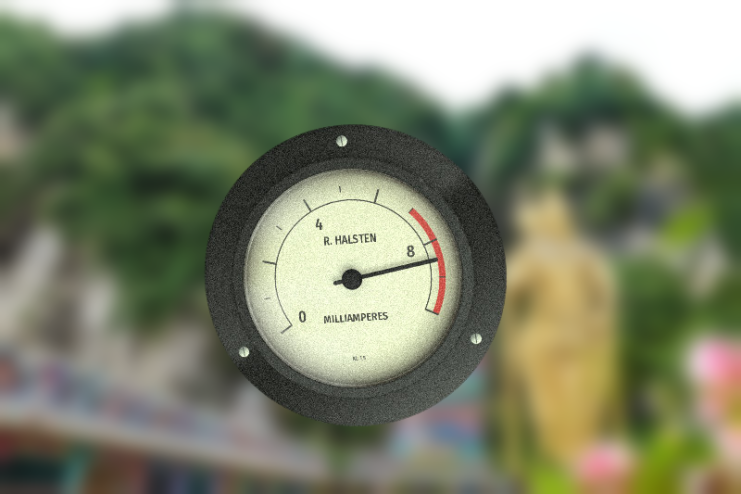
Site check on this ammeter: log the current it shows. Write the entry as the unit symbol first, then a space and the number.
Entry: mA 8.5
